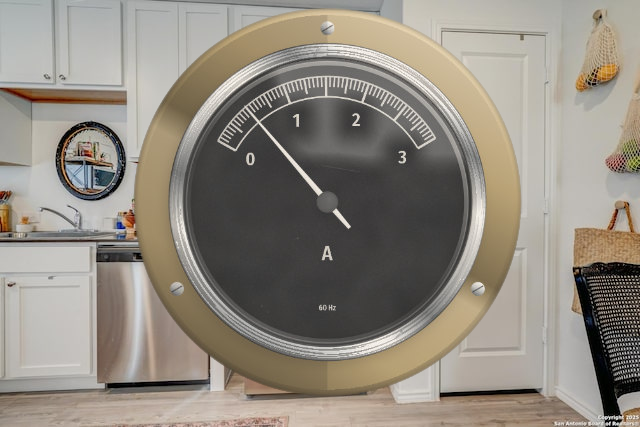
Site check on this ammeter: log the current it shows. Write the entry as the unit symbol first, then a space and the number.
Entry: A 0.5
